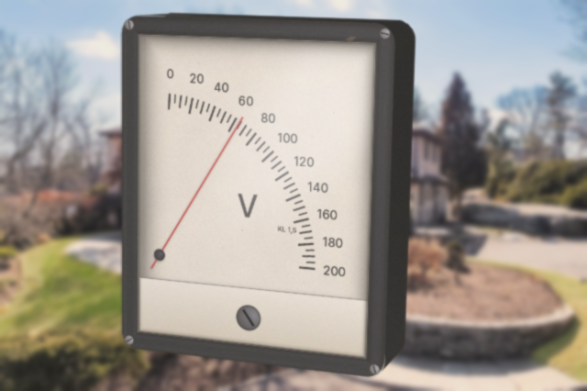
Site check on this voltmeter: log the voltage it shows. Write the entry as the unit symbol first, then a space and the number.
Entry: V 65
